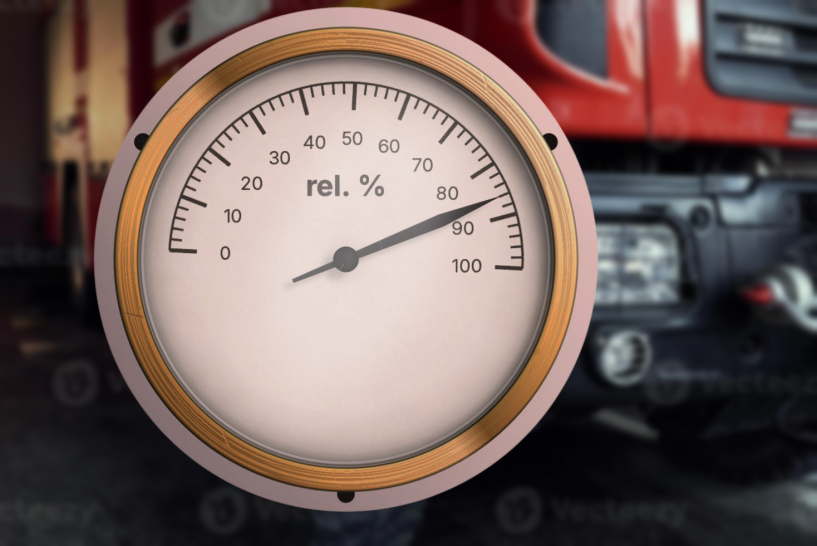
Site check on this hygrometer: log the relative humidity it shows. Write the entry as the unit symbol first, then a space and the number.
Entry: % 86
